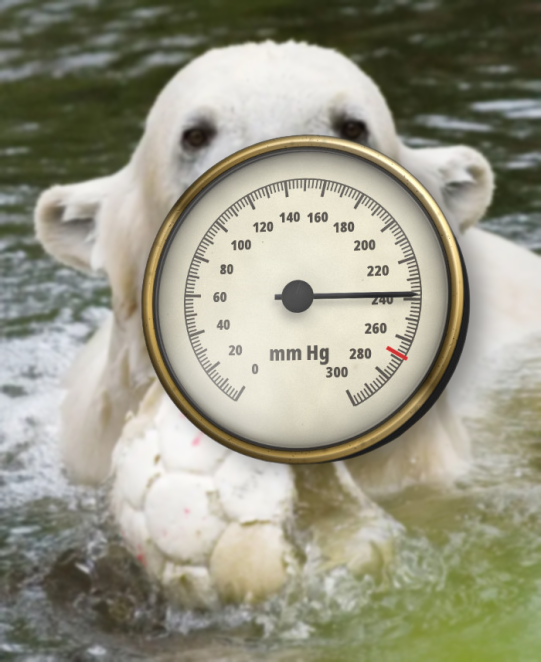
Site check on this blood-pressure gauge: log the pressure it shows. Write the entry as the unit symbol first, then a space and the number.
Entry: mmHg 238
